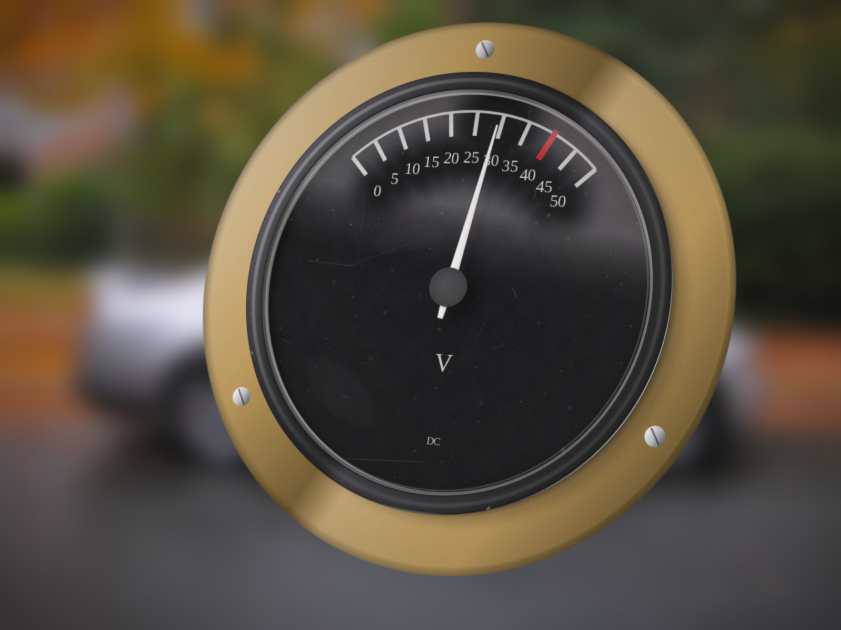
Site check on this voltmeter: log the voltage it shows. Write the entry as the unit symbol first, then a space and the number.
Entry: V 30
